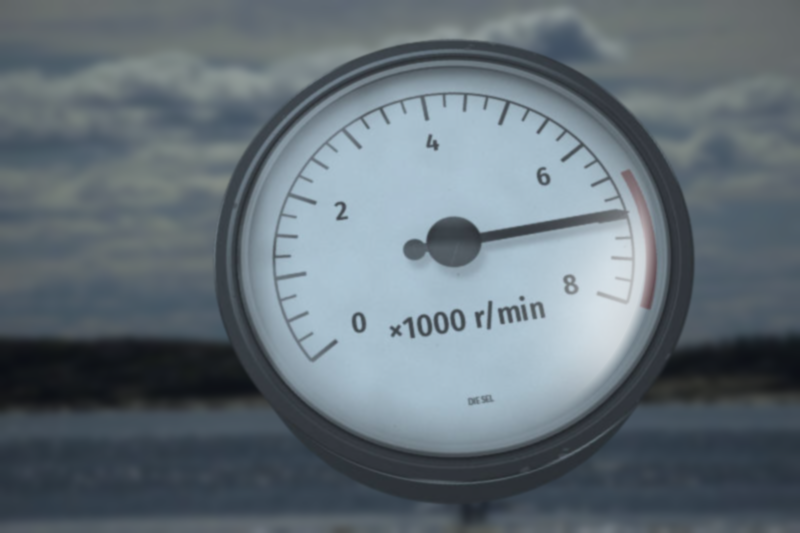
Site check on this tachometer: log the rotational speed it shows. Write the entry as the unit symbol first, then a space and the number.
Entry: rpm 7000
